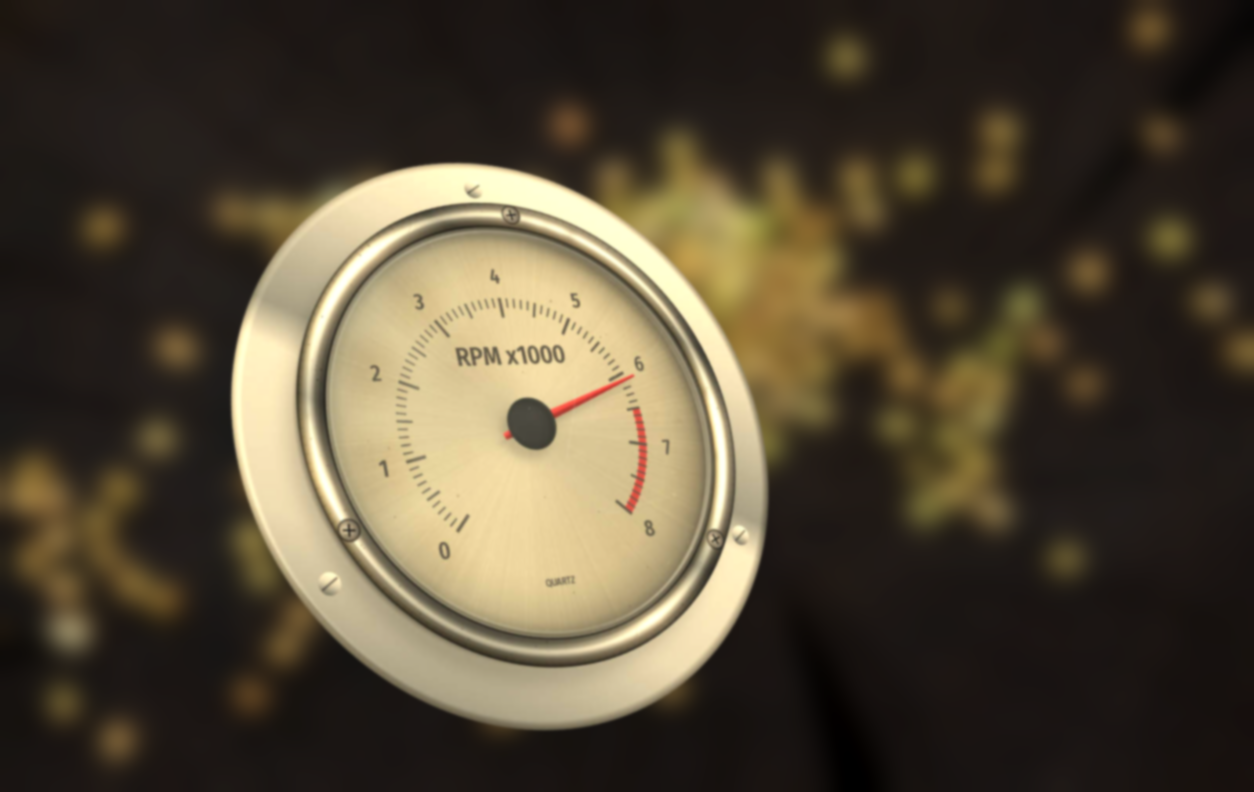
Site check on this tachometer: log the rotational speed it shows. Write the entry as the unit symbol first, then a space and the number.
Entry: rpm 6100
